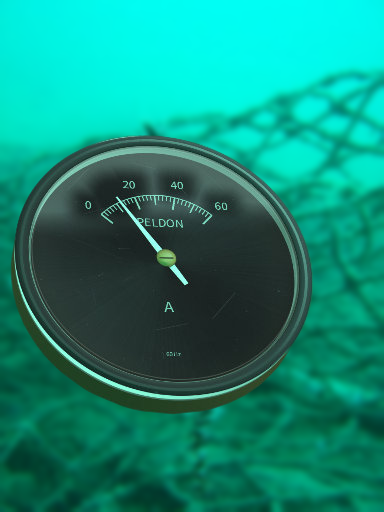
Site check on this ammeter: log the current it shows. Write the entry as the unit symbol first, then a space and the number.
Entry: A 10
